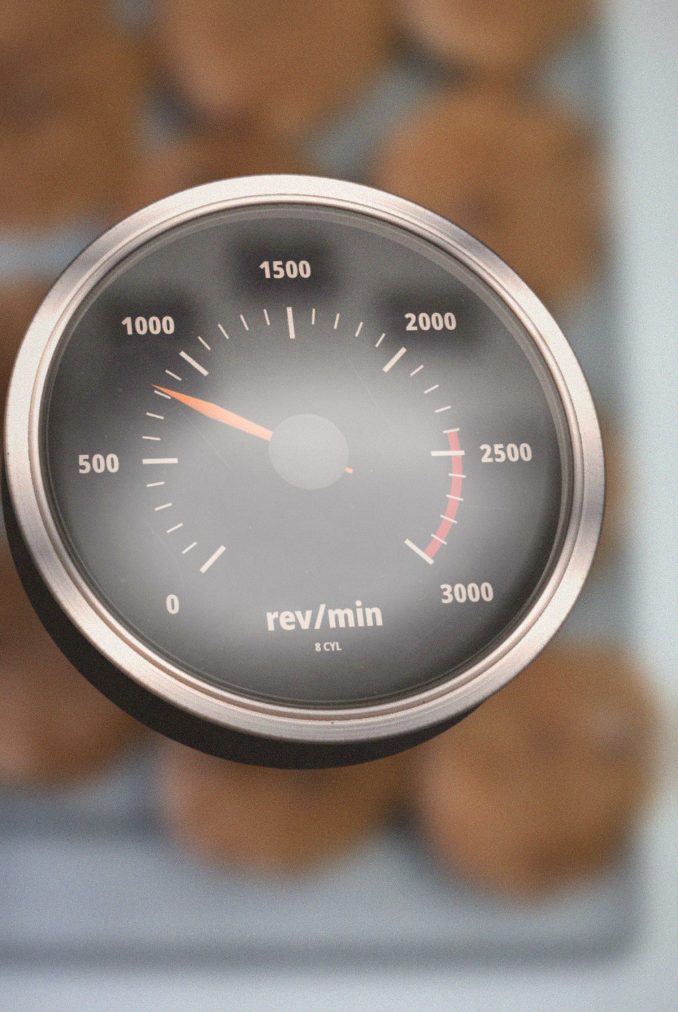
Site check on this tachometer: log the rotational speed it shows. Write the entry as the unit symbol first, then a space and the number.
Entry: rpm 800
